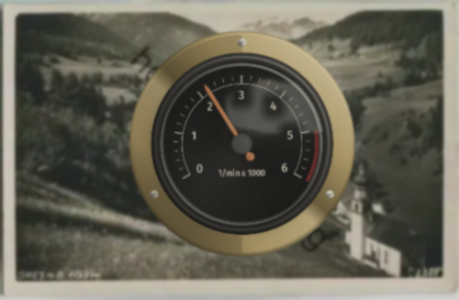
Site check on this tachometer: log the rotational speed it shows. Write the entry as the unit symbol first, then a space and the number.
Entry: rpm 2200
